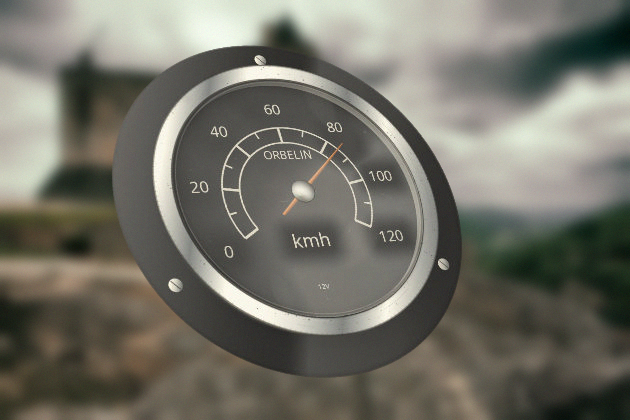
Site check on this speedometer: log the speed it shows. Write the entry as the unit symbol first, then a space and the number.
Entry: km/h 85
